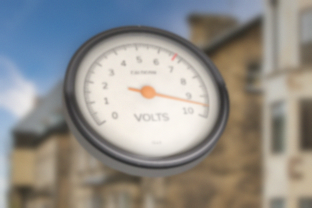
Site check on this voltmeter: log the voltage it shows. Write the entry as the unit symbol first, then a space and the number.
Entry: V 9.5
